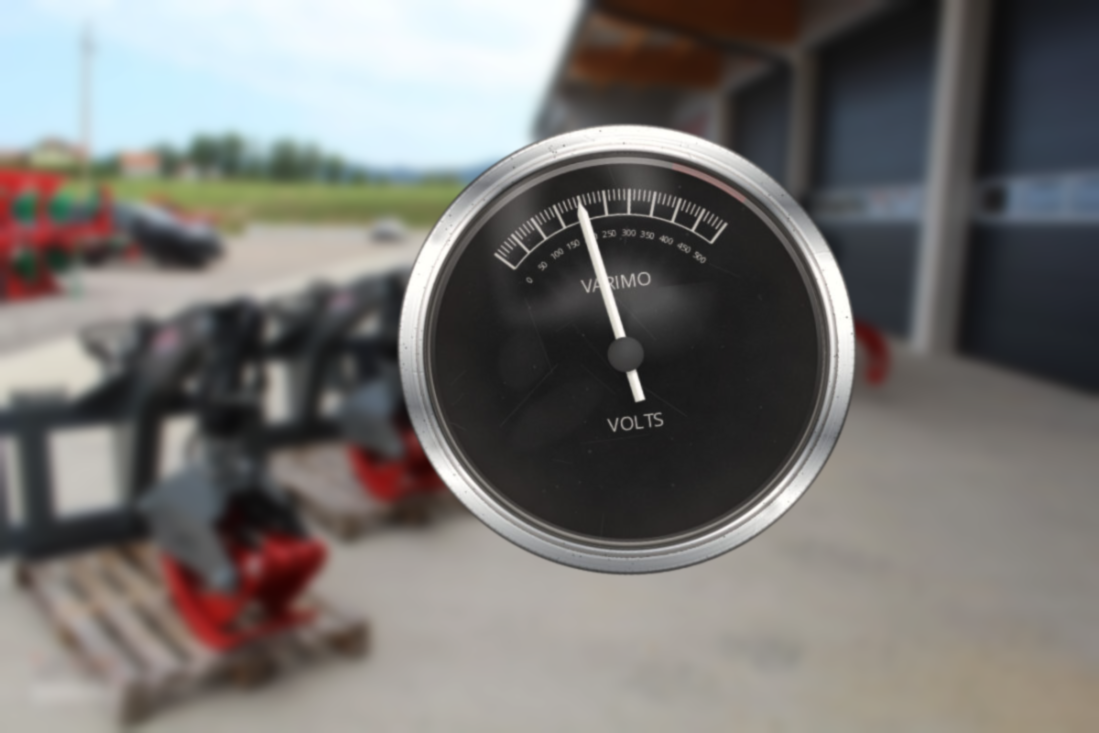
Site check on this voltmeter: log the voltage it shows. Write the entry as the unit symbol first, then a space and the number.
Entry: V 200
